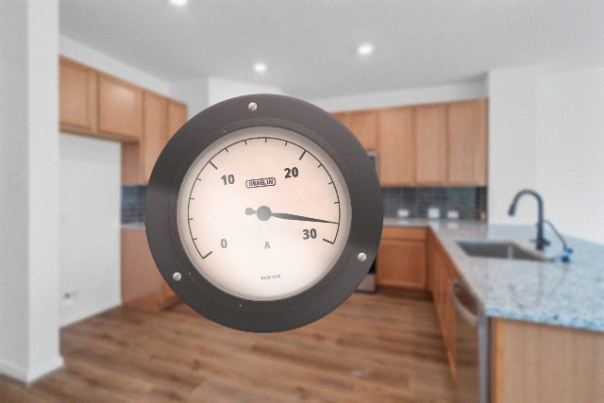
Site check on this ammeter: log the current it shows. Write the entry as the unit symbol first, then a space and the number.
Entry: A 28
